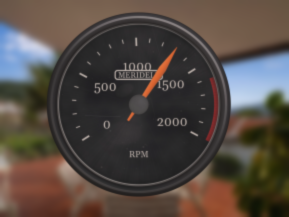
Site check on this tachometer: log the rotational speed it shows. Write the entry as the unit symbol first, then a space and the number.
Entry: rpm 1300
